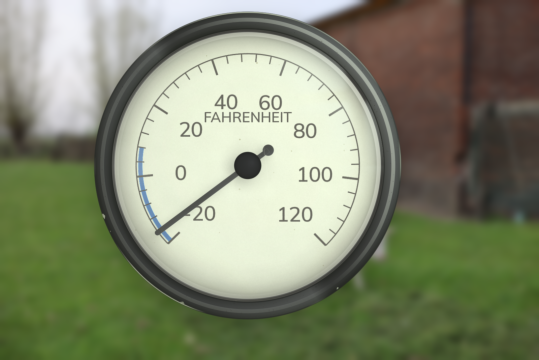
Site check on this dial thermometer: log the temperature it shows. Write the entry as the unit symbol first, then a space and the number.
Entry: °F -16
